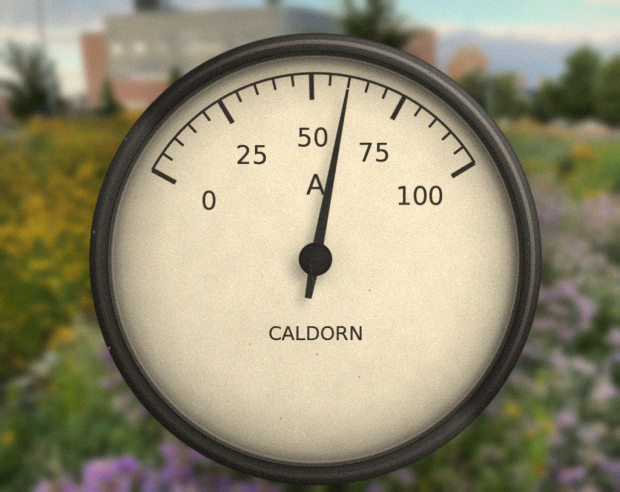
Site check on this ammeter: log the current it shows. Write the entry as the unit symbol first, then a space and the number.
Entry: A 60
